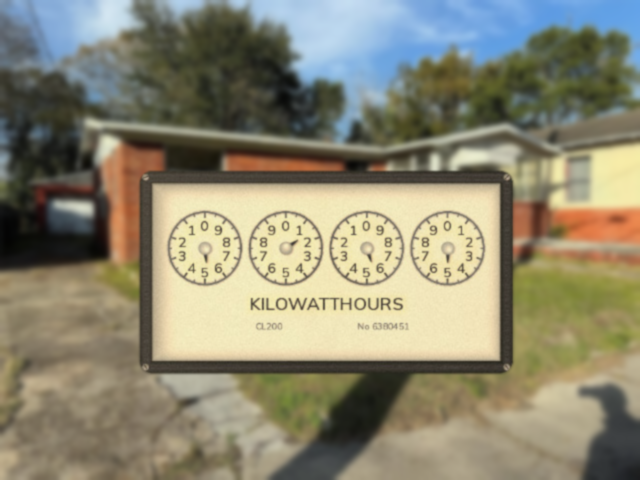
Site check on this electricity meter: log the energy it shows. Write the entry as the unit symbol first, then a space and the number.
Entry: kWh 5155
